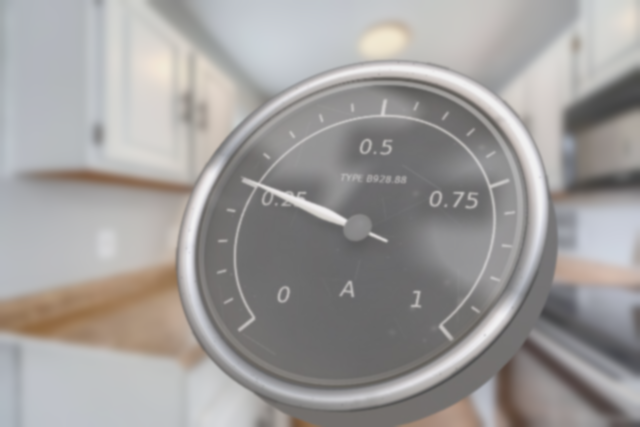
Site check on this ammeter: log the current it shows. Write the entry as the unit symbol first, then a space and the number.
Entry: A 0.25
